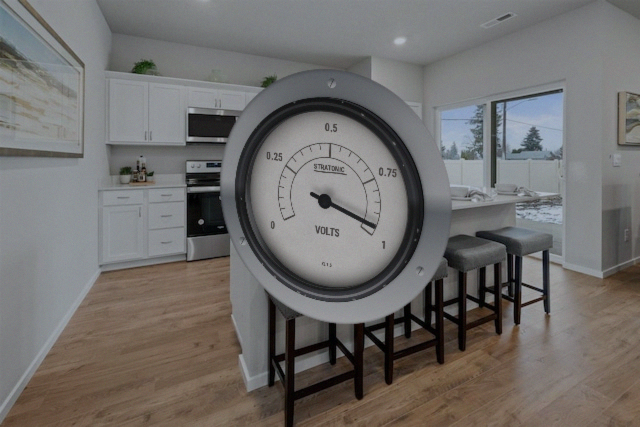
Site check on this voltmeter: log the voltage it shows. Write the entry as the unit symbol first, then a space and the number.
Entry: V 0.95
